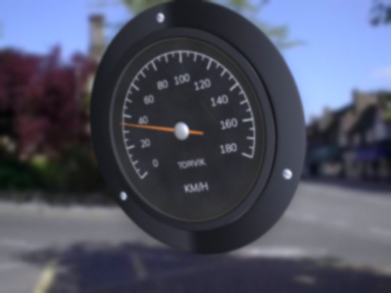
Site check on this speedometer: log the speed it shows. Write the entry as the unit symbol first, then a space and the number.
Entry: km/h 35
